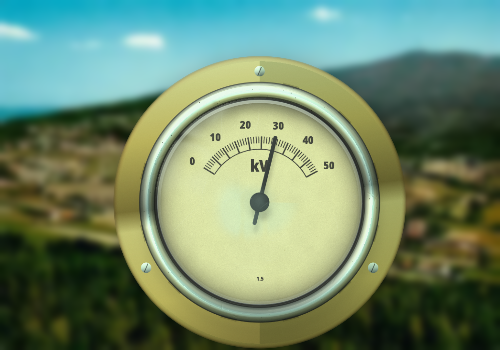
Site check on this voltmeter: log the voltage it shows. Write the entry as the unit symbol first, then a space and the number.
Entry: kV 30
